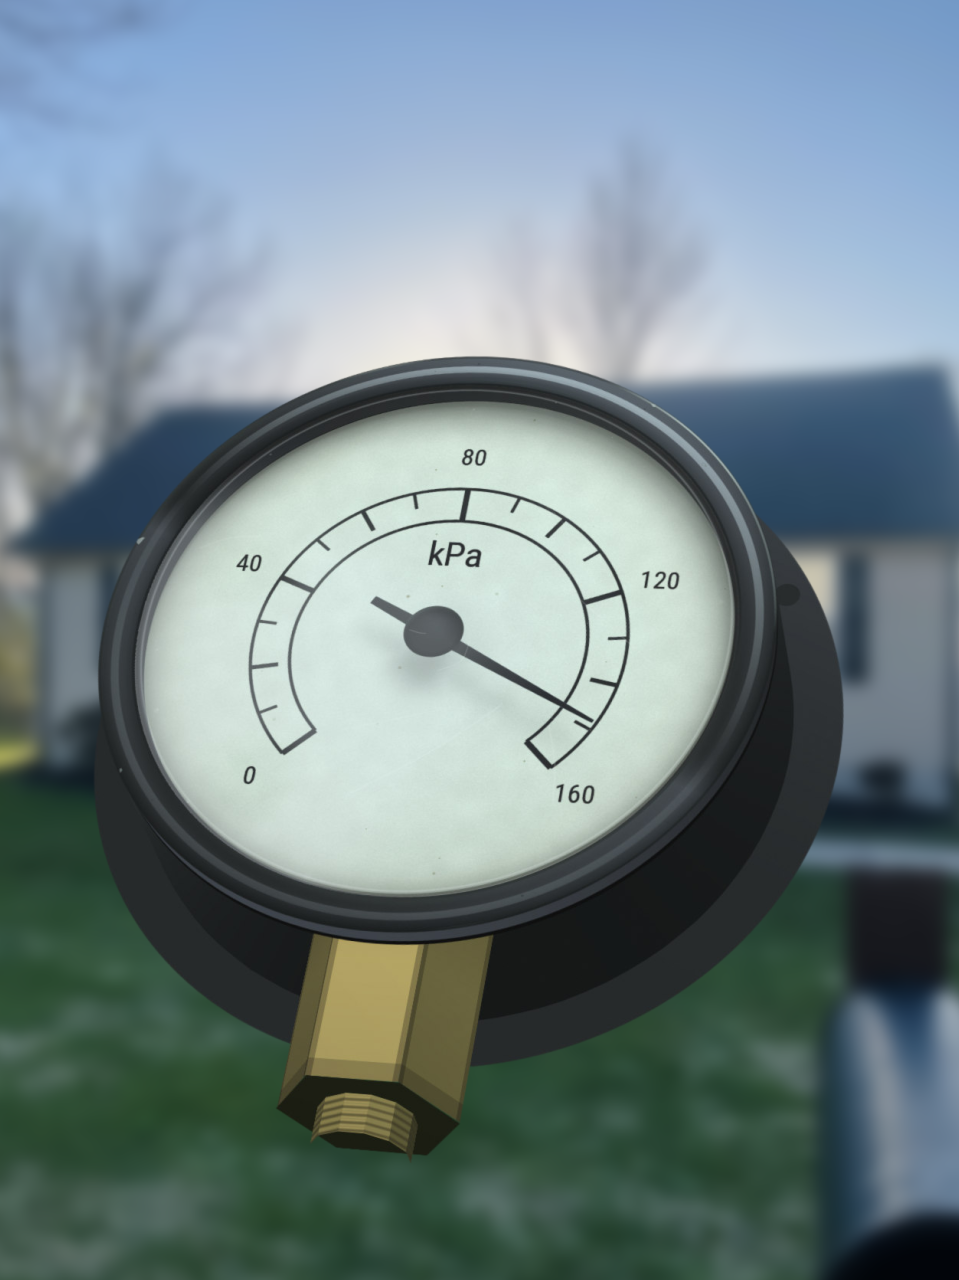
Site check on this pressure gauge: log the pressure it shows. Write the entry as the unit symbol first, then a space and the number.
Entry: kPa 150
